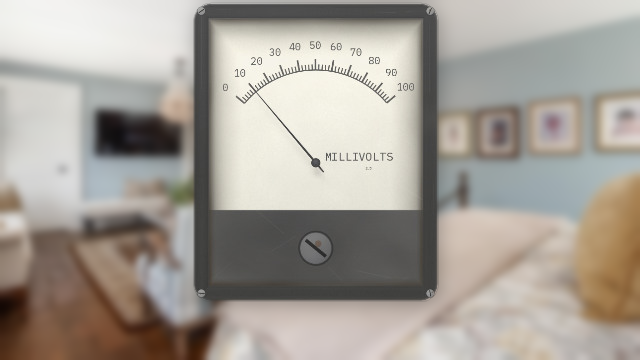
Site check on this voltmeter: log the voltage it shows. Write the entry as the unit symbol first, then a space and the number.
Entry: mV 10
